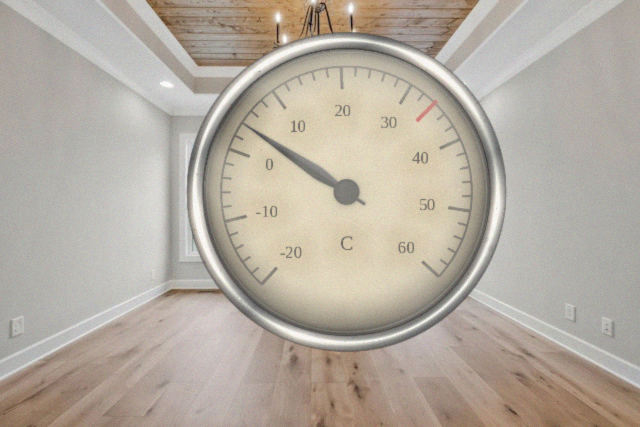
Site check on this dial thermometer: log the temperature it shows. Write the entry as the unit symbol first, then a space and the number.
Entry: °C 4
